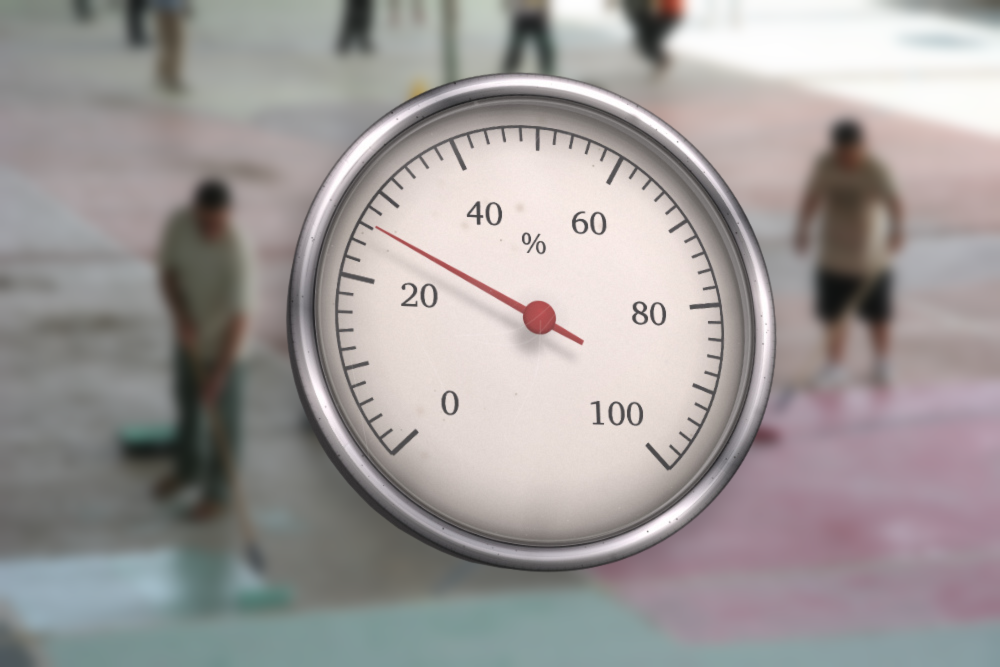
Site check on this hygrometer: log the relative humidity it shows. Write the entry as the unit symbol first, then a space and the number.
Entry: % 26
